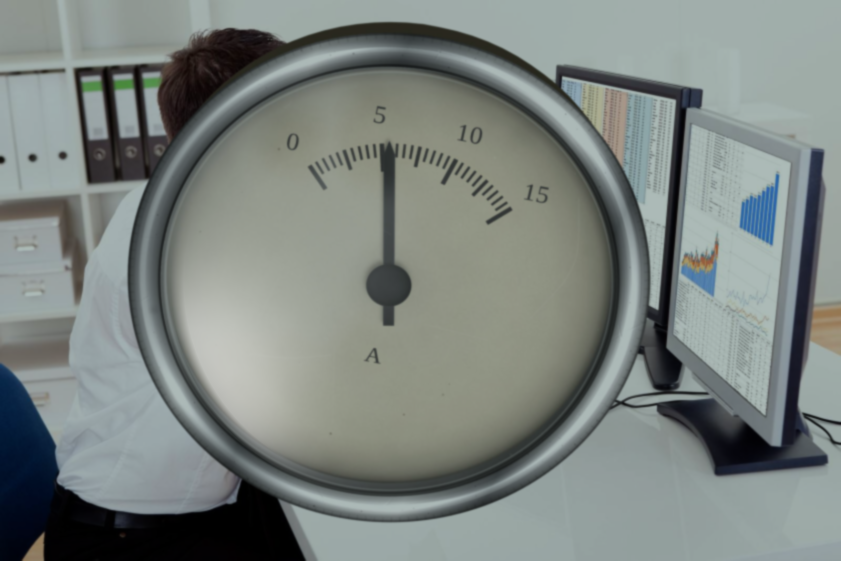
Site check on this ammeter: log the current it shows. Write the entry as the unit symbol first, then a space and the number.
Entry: A 5.5
